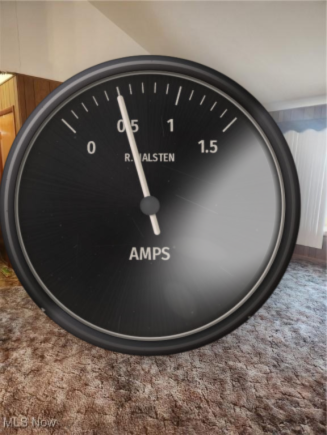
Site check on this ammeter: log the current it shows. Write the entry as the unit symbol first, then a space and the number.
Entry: A 0.5
